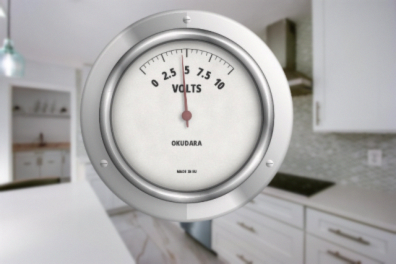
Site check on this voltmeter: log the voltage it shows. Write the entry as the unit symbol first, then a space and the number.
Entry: V 4.5
